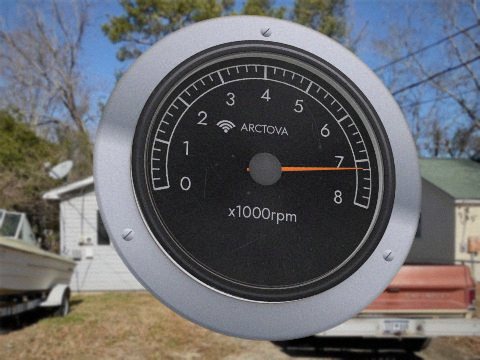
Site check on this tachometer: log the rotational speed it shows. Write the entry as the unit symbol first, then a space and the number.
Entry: rpm 7200
